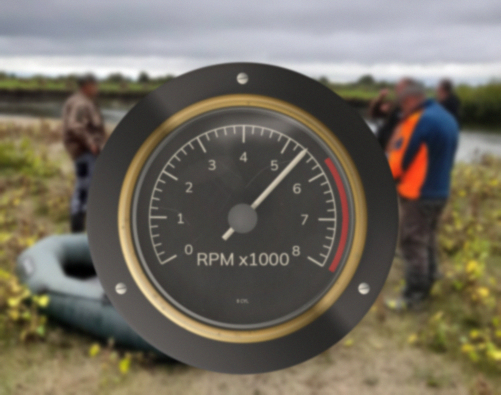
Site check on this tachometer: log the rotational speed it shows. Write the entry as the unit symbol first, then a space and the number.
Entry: rpm 5400
